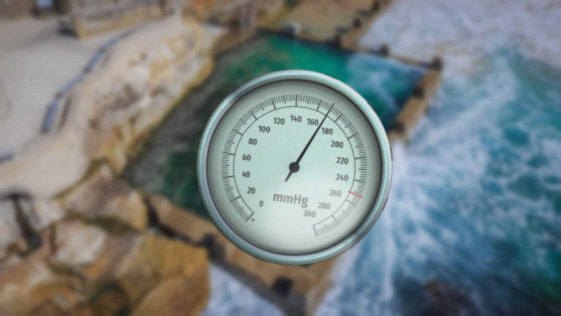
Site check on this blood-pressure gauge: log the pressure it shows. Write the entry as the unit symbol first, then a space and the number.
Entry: mmHg 170
